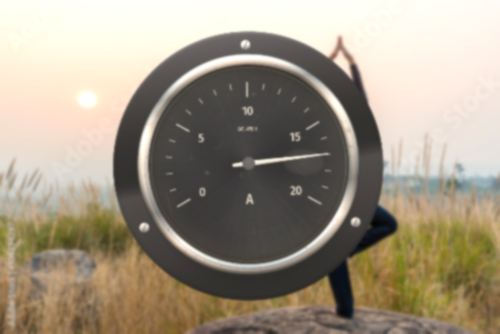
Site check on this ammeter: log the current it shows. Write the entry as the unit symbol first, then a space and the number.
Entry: A 17
